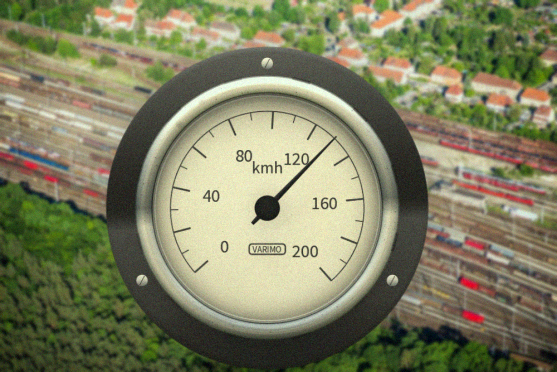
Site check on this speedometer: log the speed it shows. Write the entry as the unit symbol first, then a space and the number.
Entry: km/h 130
